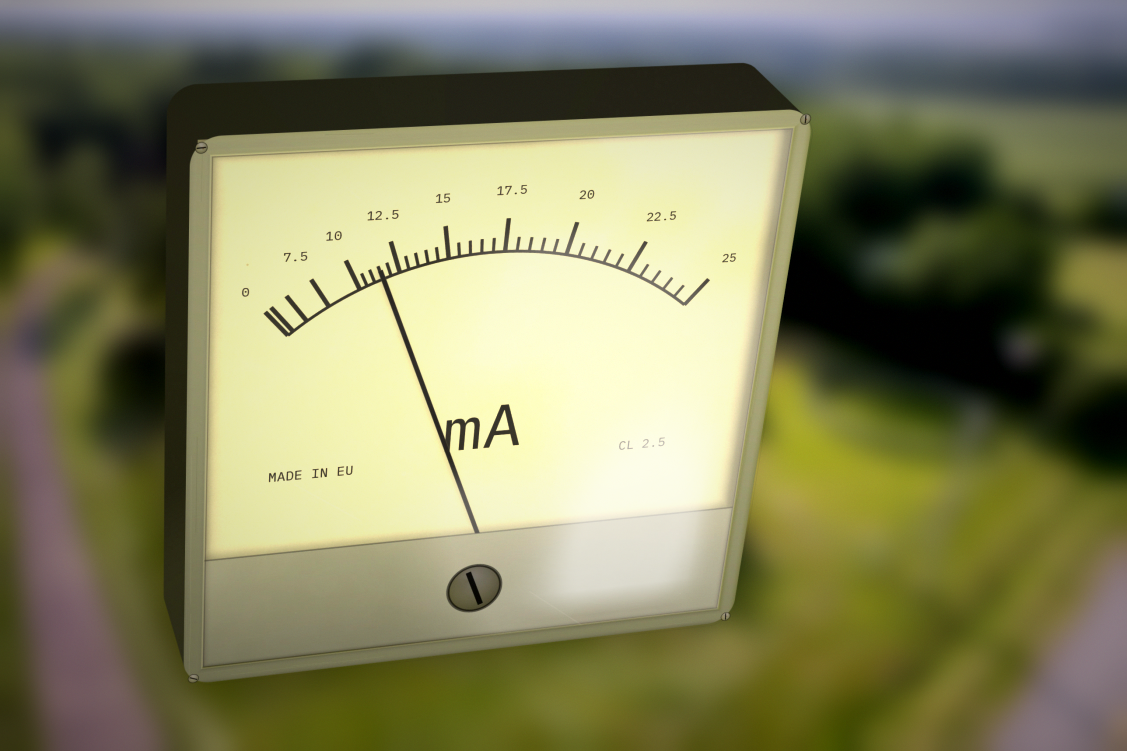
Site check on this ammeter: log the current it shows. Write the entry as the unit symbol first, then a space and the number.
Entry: mA 11.5
